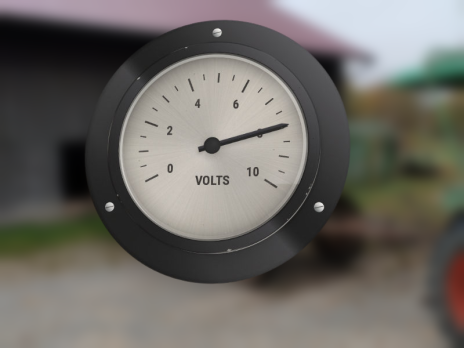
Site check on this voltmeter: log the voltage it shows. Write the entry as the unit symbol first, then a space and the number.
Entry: V 8
